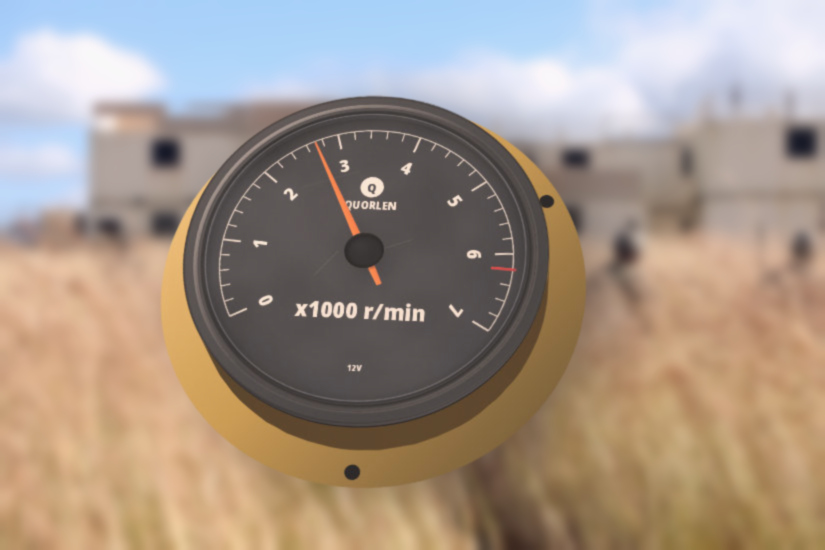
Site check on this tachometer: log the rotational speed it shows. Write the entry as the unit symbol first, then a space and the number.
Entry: rpm 2700
